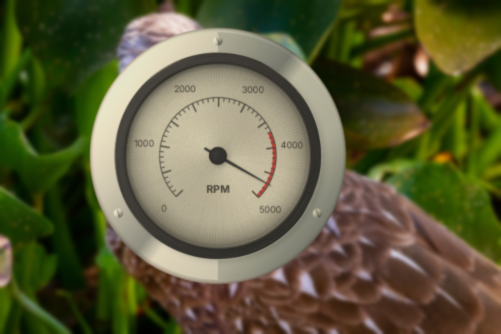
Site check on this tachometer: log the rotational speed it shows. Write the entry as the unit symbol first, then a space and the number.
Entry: rpm 4700
